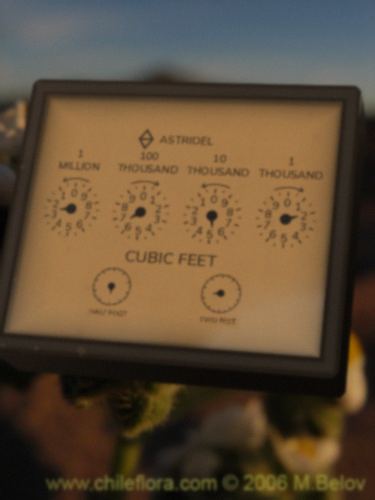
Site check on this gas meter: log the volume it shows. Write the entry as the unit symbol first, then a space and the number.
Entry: ft³ 265200
